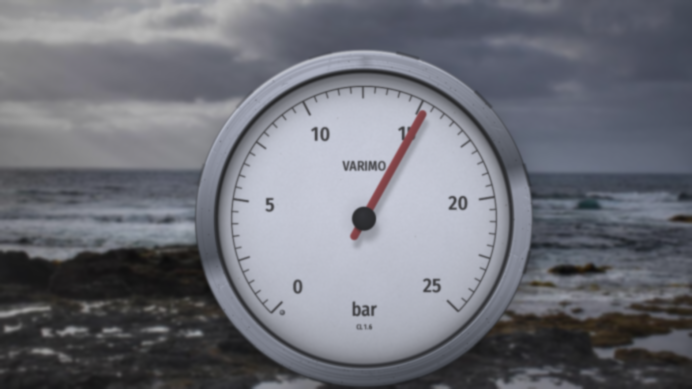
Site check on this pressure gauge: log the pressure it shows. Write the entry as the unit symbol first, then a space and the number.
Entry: bar 15.25
